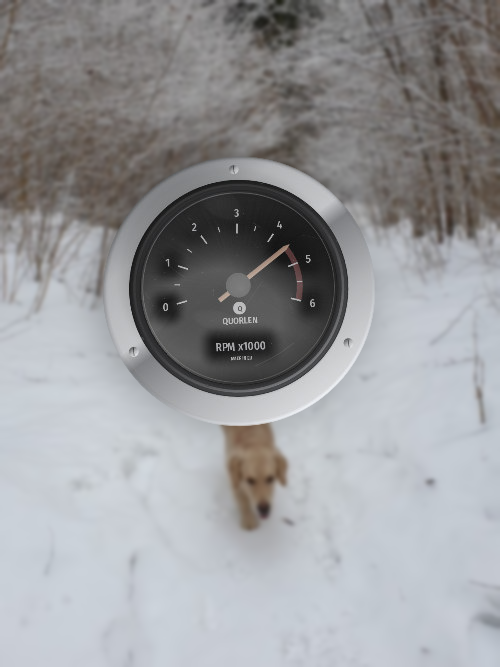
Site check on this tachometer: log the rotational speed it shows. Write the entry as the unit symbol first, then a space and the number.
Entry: rpm 4500
